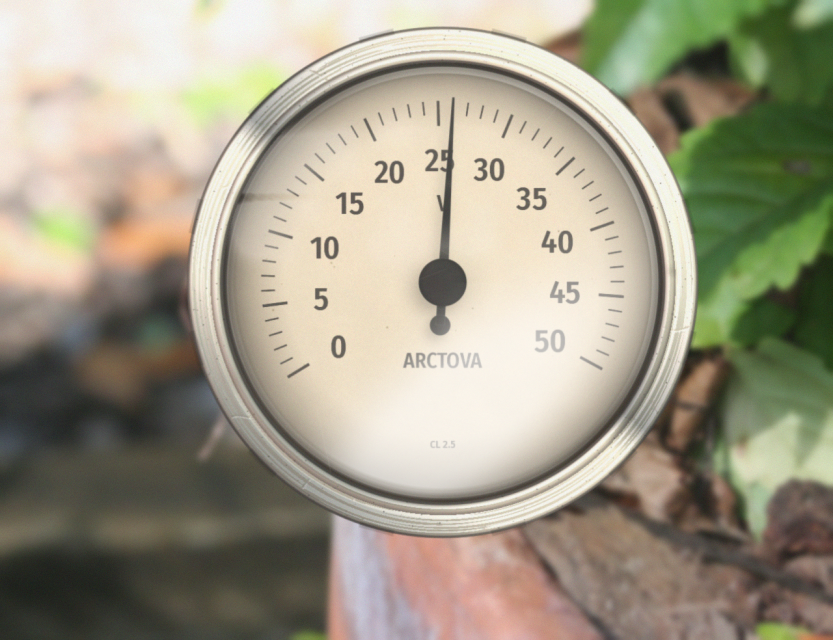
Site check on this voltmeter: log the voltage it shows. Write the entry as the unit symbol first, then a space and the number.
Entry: V 26
